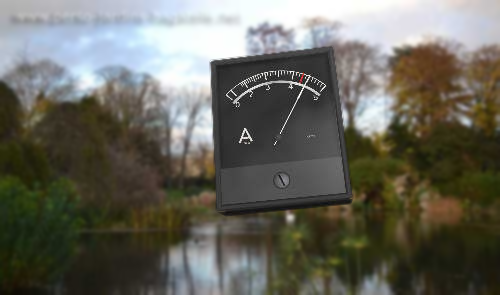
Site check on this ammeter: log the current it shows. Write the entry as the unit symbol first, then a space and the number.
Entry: A 4.5
